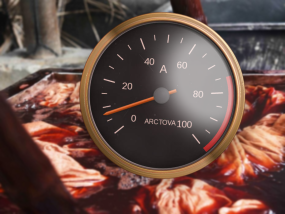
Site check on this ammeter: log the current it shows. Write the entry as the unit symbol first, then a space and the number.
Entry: A 7.5
